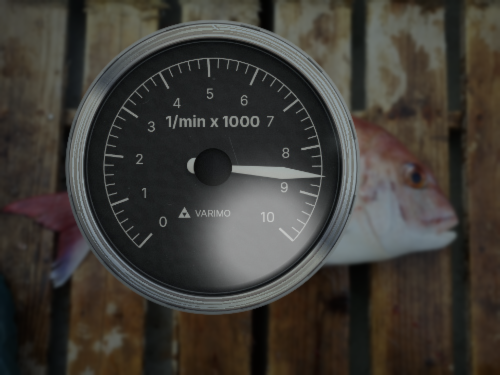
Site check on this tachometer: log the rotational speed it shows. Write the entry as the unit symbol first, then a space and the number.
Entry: rpm 8600
